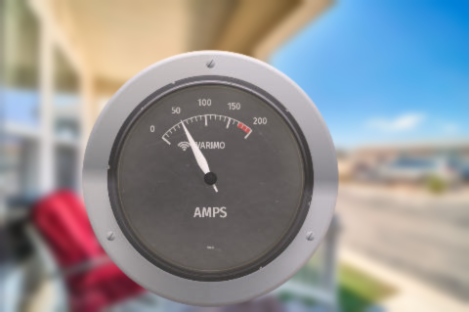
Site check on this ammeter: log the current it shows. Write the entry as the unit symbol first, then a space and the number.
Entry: A 50
